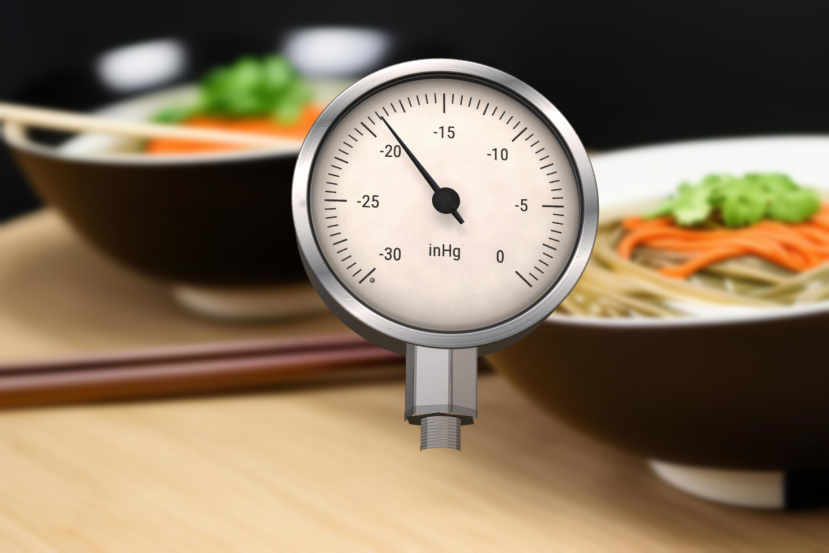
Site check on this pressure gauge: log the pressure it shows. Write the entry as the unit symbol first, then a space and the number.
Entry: inHg -19
